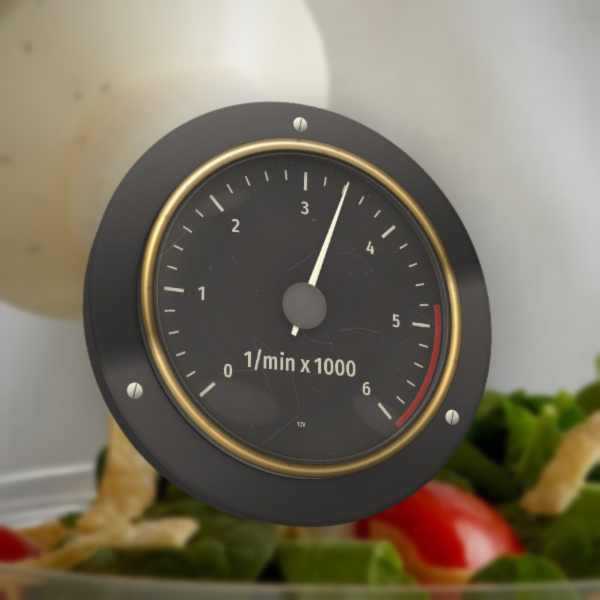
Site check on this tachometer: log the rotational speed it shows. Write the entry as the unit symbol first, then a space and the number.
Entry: rpm 3400
